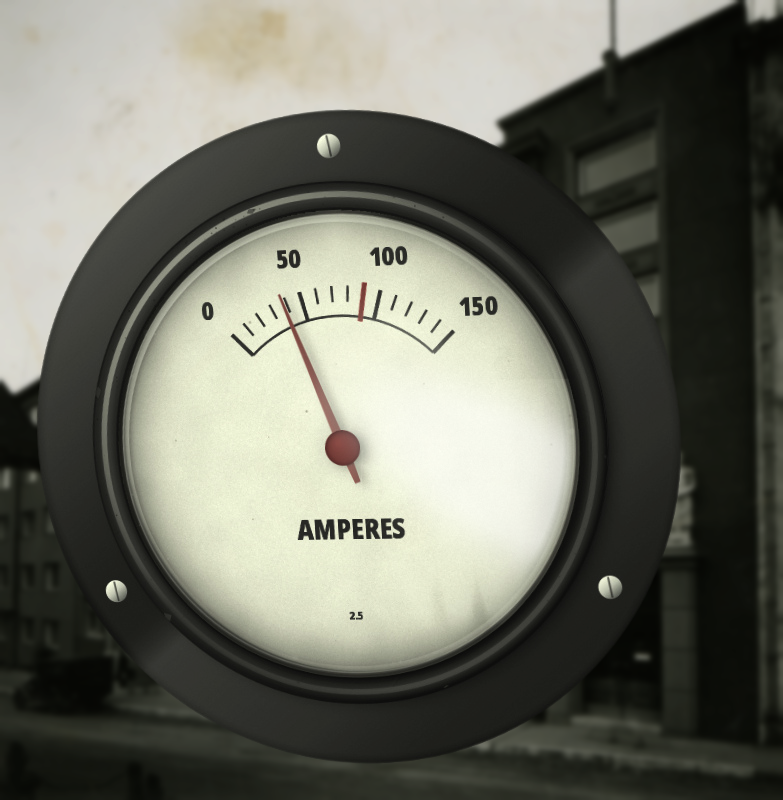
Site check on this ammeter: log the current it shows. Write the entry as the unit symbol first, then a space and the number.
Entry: A 40
